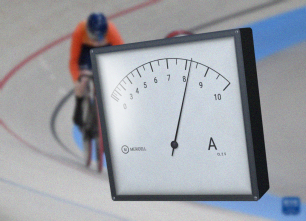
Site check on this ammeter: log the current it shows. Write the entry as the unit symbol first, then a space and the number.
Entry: A 8.25
